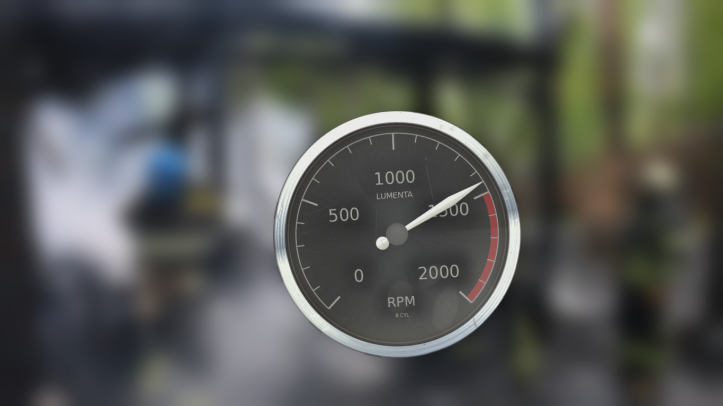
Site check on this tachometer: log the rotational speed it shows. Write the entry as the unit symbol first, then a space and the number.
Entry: rpm 1450
